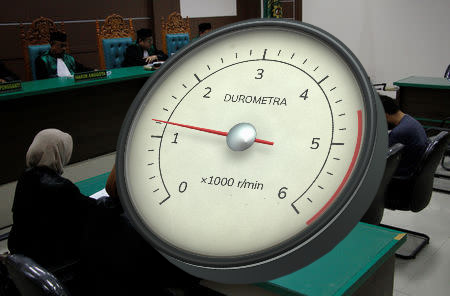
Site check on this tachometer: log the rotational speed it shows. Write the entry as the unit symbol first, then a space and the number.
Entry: rpm 1200
